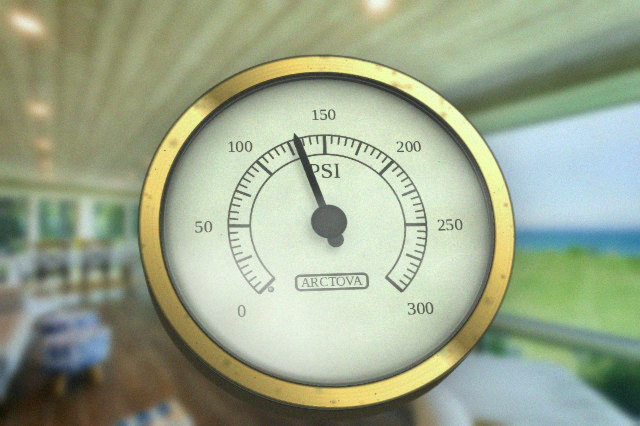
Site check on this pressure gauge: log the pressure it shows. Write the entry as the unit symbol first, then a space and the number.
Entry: psi 130
